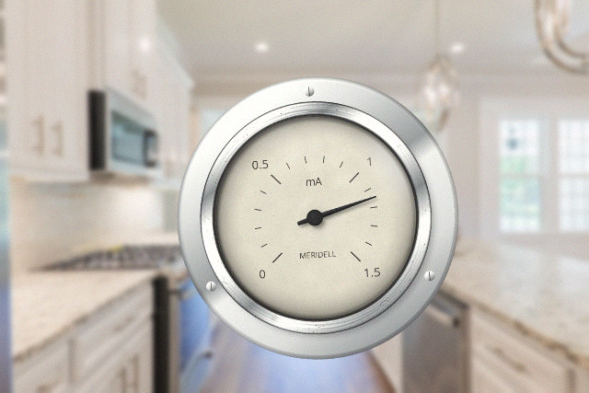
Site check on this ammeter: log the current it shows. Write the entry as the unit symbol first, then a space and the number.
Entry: mA 1.15
